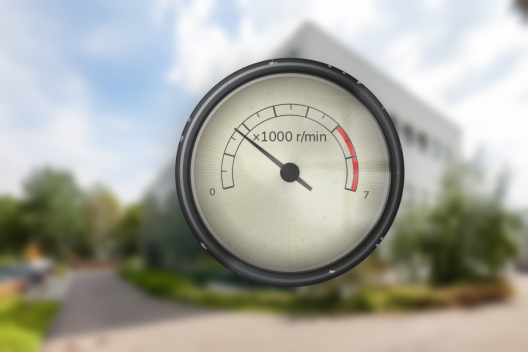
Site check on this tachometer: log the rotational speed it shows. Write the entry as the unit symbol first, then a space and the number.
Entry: rpm 1750
